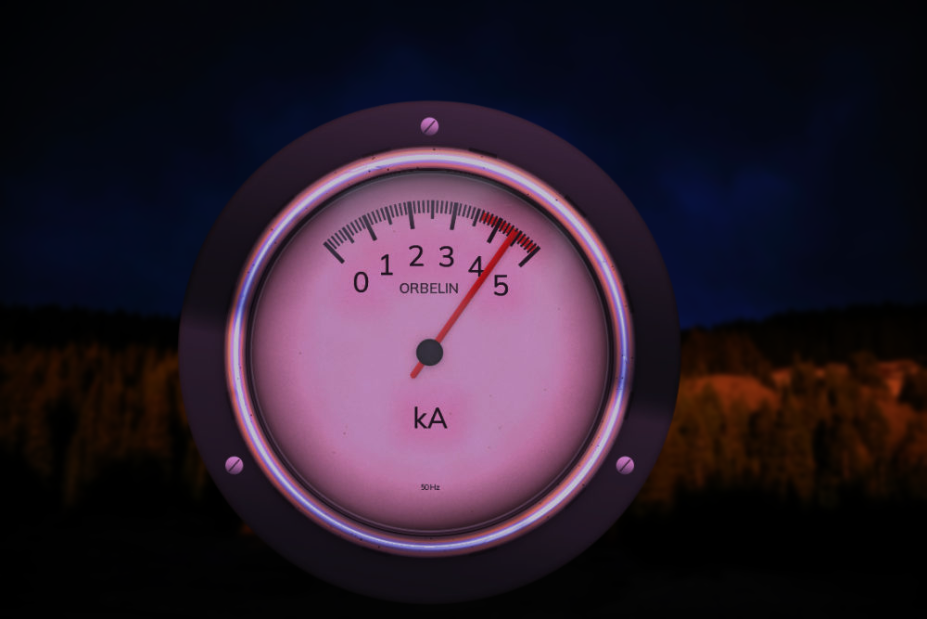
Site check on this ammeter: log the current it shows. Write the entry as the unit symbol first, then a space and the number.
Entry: kA 4.4
